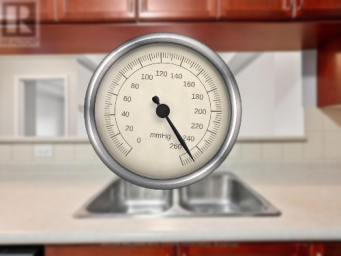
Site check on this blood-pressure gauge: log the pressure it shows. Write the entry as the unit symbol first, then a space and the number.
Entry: mmHg 250
